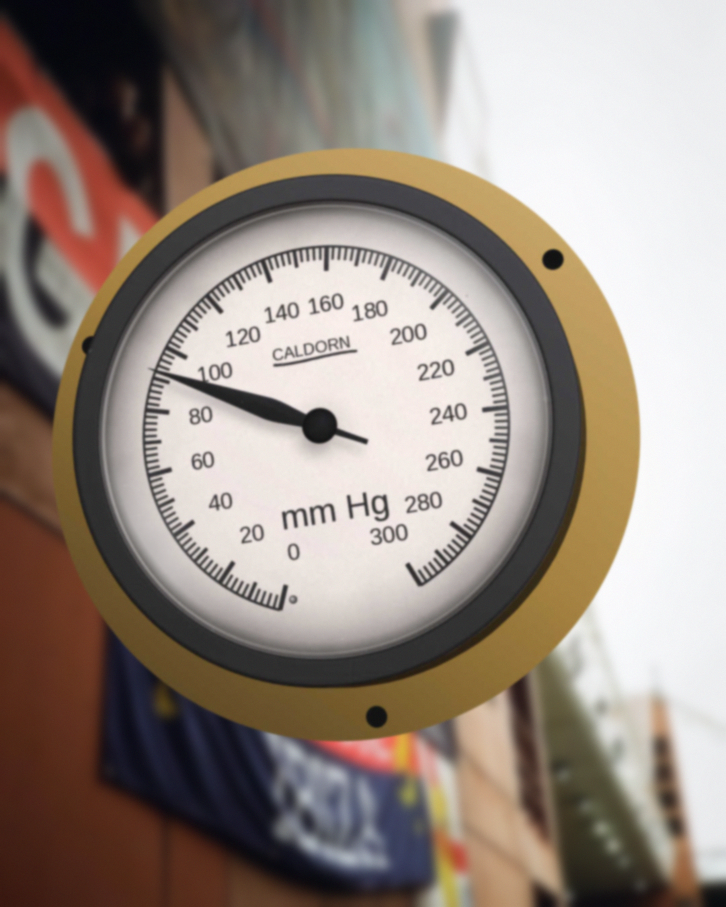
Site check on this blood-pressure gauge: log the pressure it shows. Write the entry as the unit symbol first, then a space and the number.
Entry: mmHg 92
